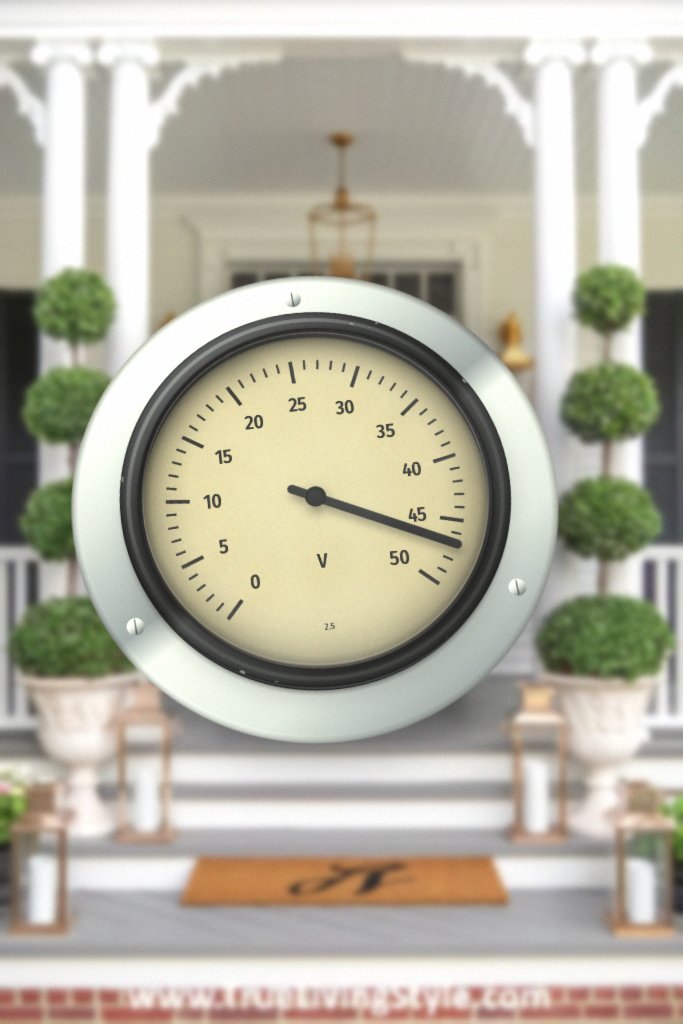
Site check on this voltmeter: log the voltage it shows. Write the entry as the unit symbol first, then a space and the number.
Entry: V 47
